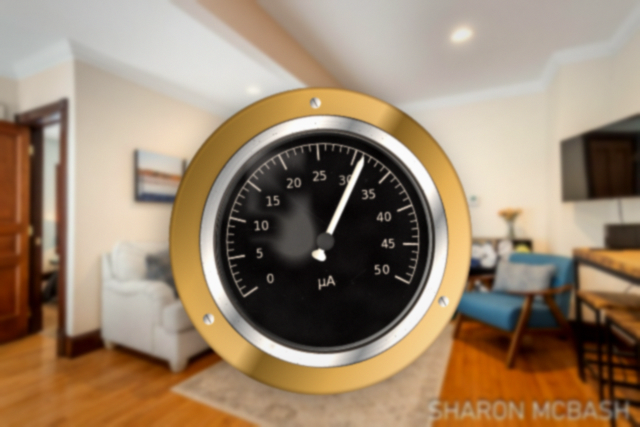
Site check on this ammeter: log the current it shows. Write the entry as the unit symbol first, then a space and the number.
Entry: µA 31
